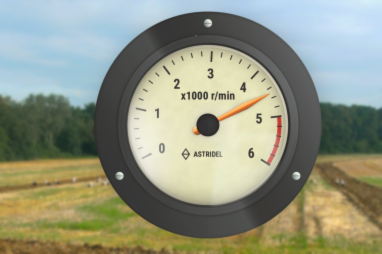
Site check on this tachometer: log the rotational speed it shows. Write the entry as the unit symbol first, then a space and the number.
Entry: rpm 4500
